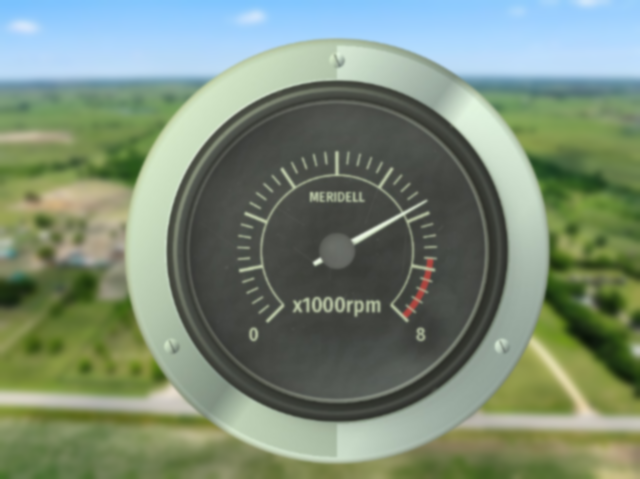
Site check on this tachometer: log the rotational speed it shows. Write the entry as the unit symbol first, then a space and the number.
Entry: rpm 5800
